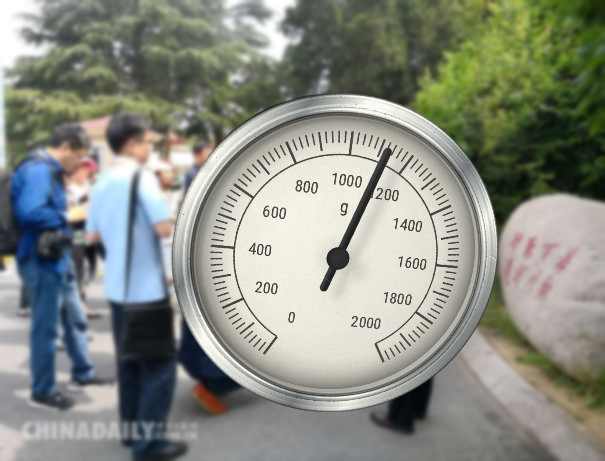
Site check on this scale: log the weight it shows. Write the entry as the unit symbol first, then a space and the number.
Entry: g 1120
